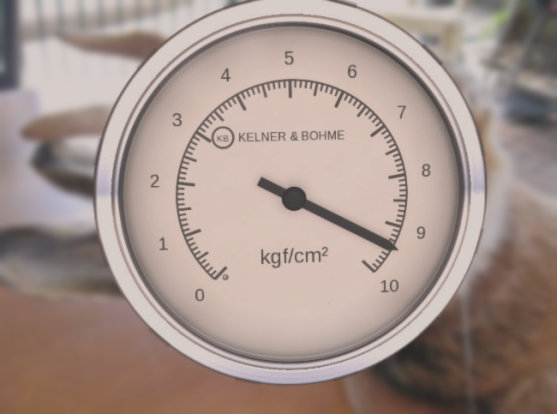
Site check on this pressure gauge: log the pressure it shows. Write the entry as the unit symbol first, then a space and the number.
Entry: kg/cm² 9.4
